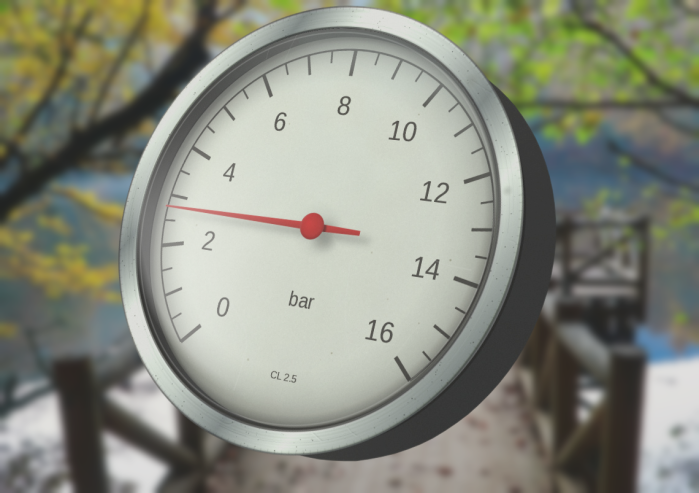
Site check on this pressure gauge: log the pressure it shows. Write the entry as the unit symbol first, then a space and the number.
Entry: bar 2.75
